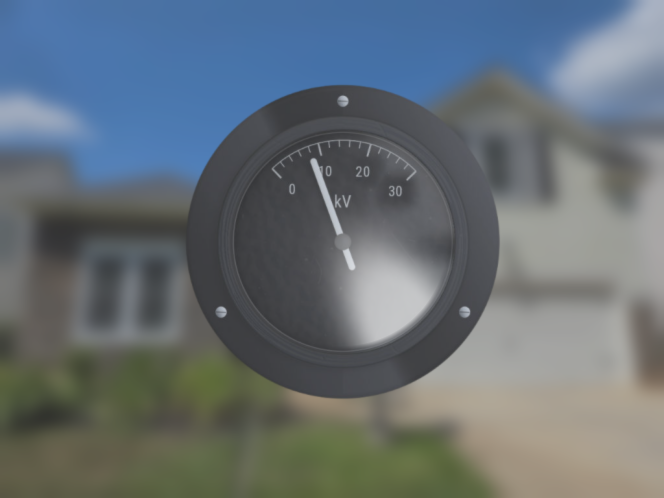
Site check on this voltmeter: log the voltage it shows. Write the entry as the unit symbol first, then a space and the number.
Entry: kV 8
